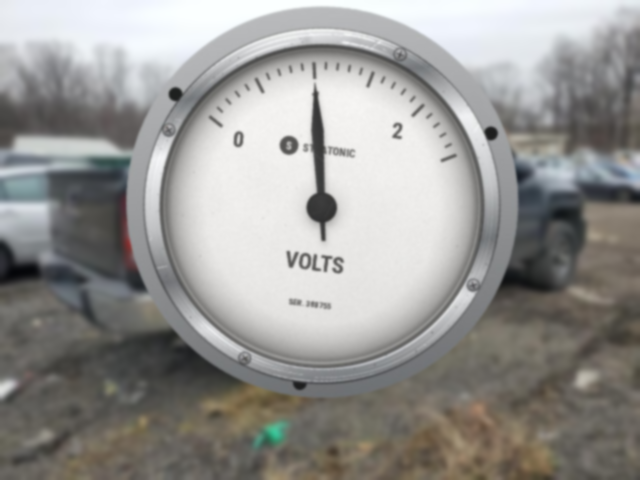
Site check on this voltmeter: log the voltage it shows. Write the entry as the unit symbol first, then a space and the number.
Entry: V 1
